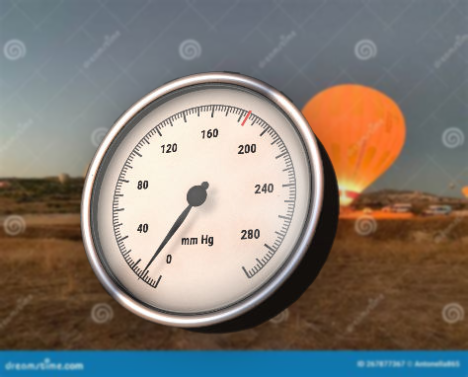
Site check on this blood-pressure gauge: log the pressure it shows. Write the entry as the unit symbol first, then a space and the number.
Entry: mmHg 10
